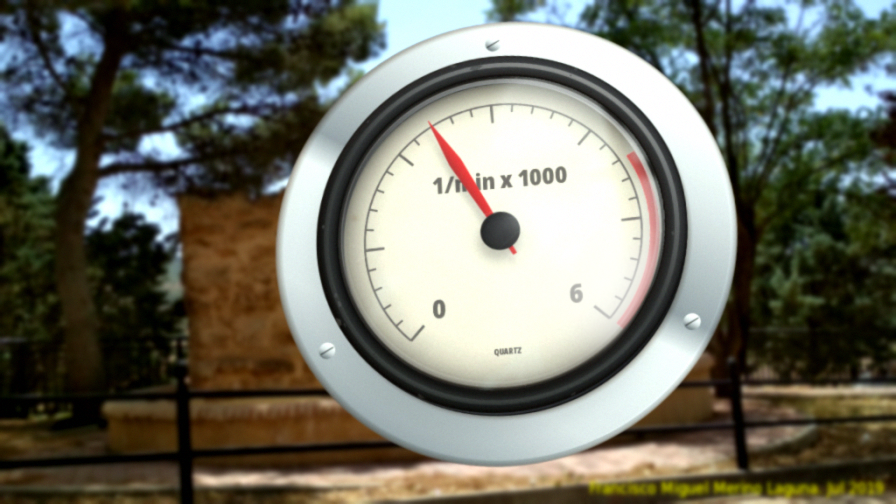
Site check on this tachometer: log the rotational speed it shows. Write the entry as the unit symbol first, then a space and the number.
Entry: rpm 2400
